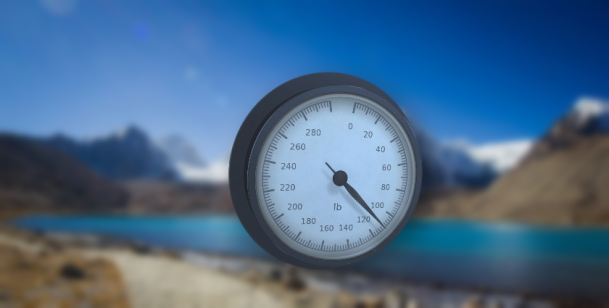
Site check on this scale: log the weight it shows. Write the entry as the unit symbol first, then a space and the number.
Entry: lb 110
